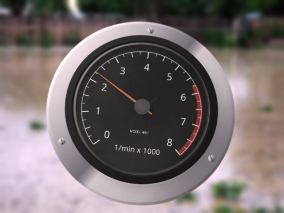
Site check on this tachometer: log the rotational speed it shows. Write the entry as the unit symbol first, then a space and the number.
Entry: rpm 2250
